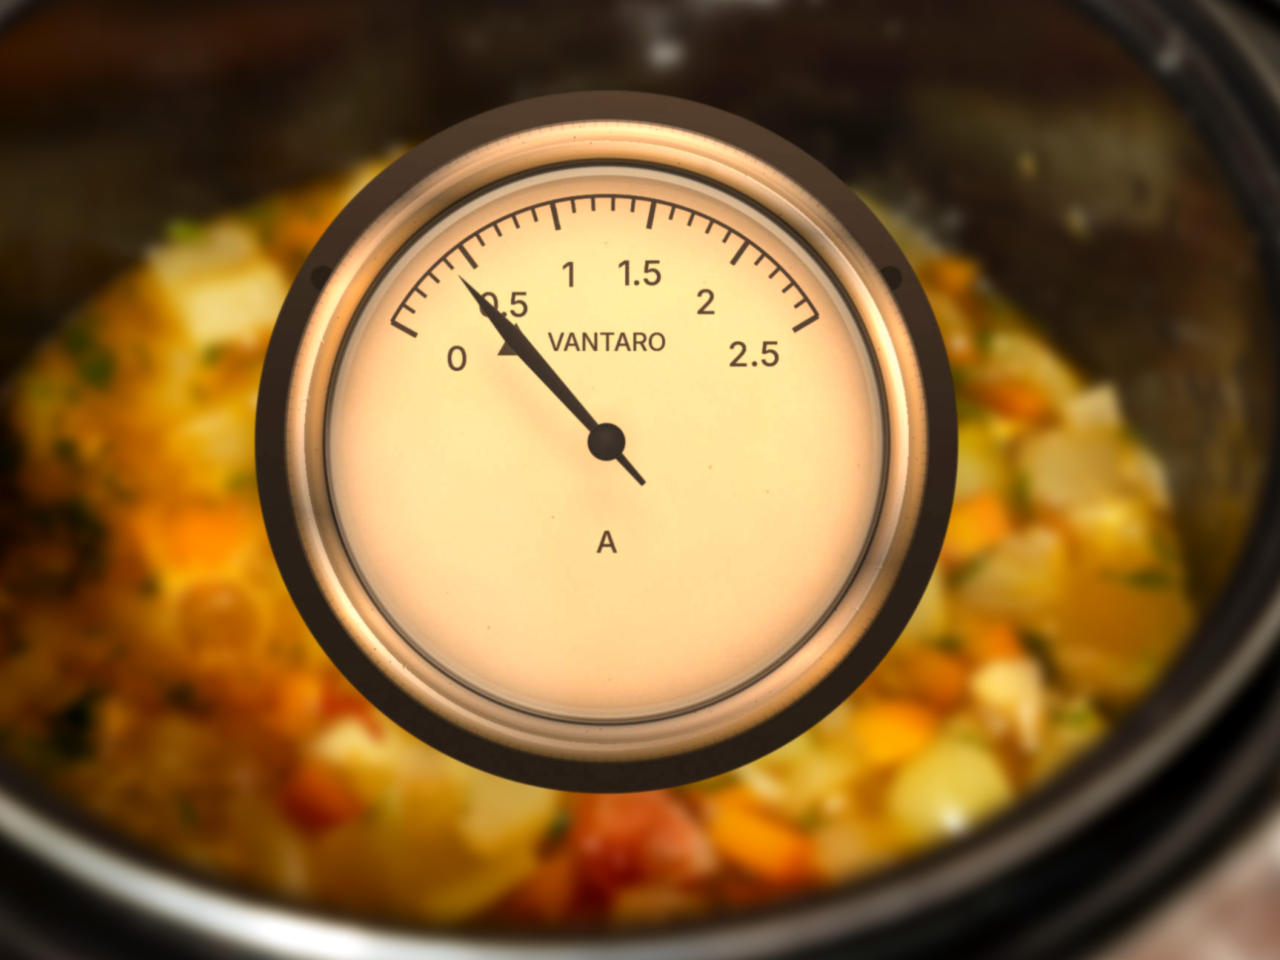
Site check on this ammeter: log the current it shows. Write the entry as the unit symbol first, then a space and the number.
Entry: A 0.4
